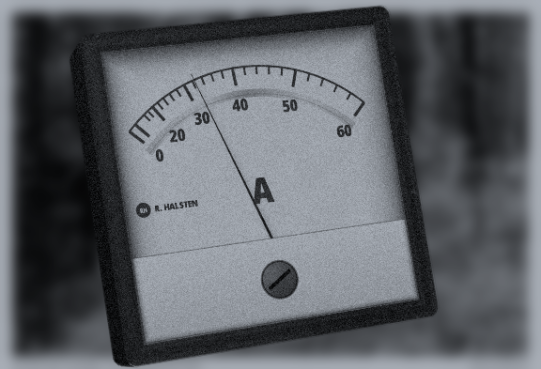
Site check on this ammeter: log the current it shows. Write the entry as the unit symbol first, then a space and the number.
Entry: A 32
